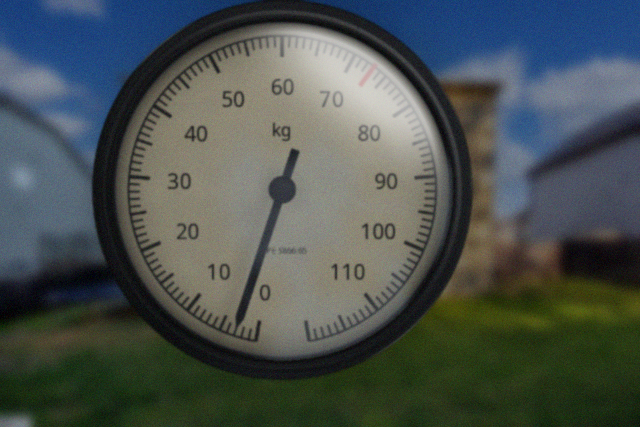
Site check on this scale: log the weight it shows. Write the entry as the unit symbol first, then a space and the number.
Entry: kg 3
